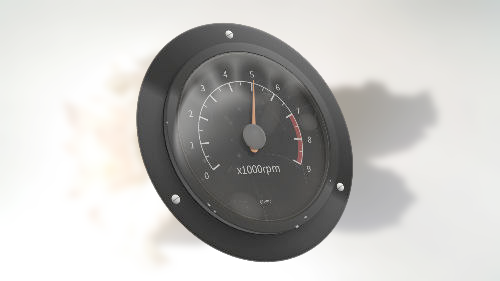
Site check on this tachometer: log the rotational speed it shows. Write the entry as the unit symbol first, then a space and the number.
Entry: rpm 5000
